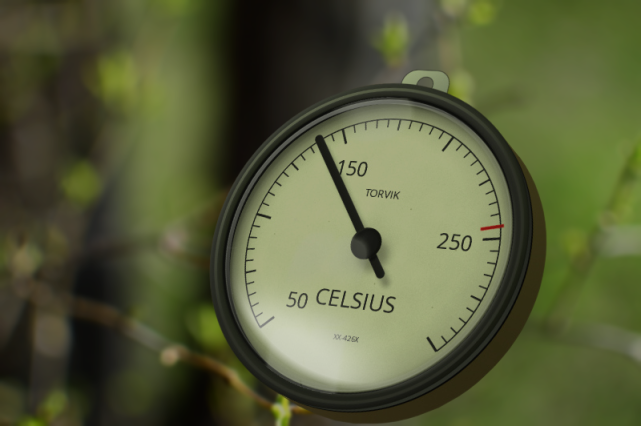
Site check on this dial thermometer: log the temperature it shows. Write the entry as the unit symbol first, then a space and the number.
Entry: °C 140
